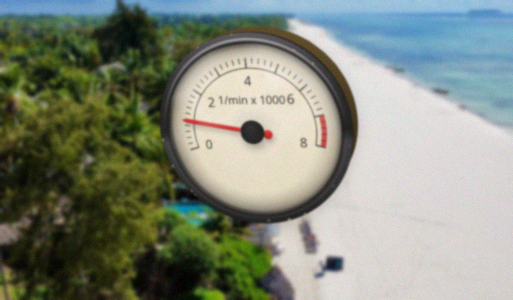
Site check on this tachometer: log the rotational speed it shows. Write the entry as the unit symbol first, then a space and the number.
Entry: rpm 1000
